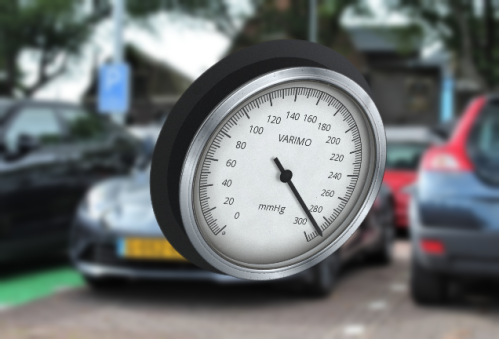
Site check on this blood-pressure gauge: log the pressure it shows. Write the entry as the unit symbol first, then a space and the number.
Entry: mmHg 290
